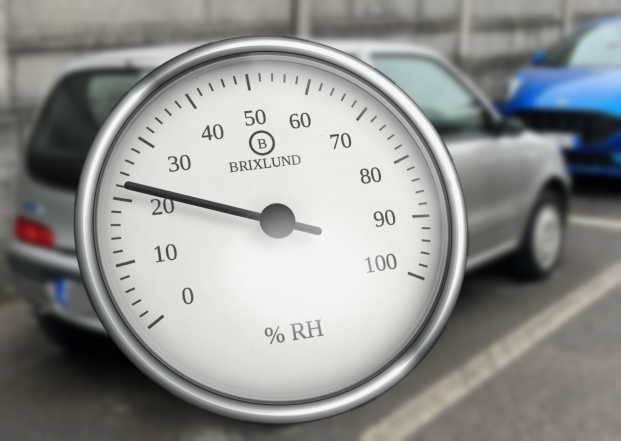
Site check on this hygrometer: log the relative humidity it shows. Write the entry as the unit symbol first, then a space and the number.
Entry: % 22
